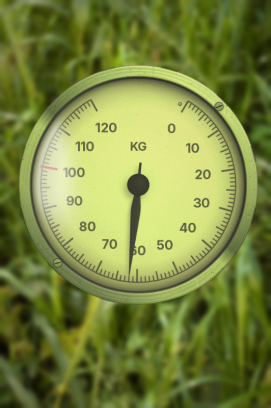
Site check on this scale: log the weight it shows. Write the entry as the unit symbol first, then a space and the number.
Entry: kg 62
